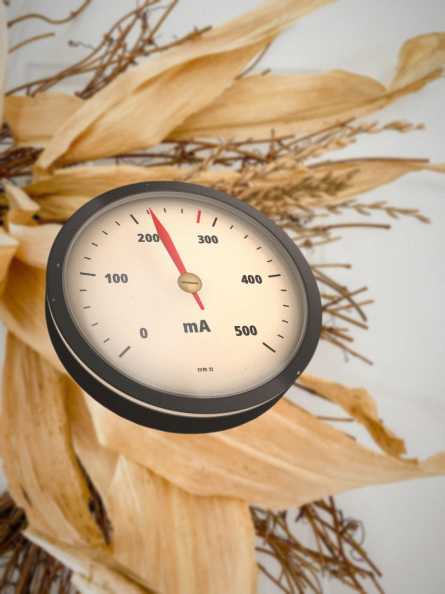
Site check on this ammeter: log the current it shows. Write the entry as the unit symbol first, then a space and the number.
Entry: mA 220
